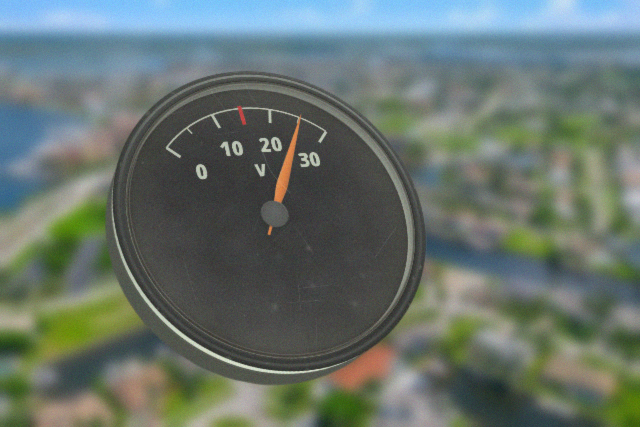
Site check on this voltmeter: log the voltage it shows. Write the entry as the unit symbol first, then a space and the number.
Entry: V 25
